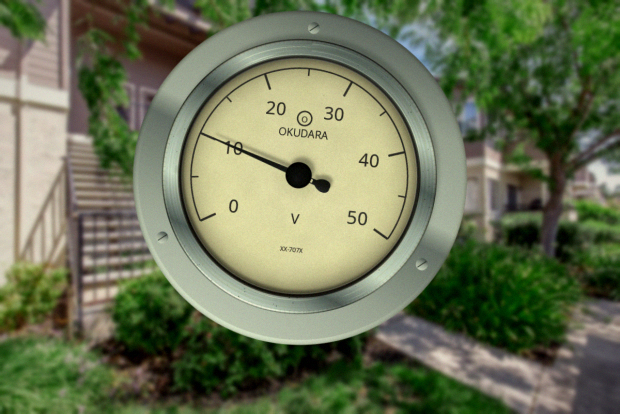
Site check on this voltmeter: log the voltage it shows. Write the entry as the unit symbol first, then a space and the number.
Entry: V 10
